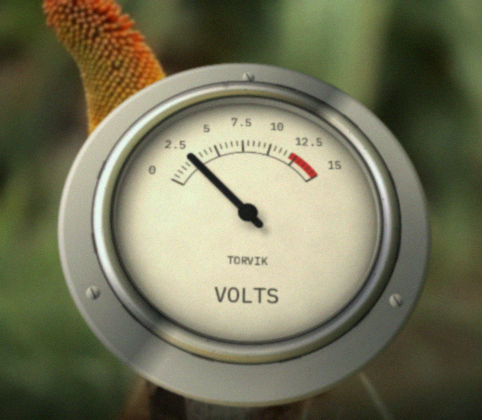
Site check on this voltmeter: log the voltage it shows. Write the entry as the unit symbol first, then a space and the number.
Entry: V 2.5
